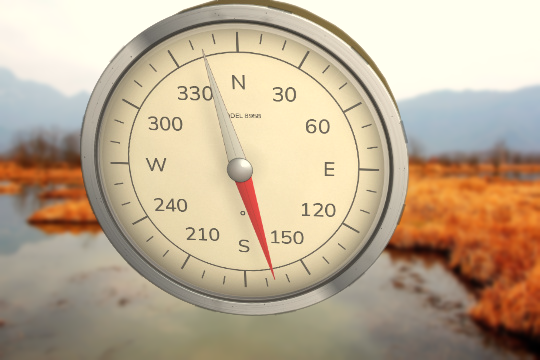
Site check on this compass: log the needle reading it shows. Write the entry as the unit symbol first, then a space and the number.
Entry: ° 165
